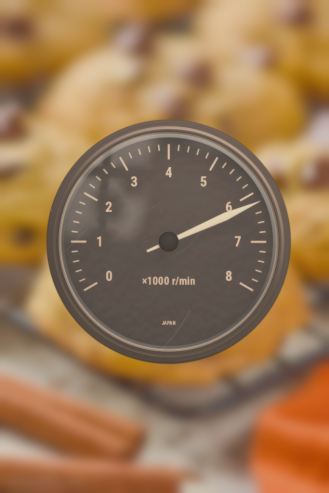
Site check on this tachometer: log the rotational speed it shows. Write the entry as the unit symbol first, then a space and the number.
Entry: rpm 6200
